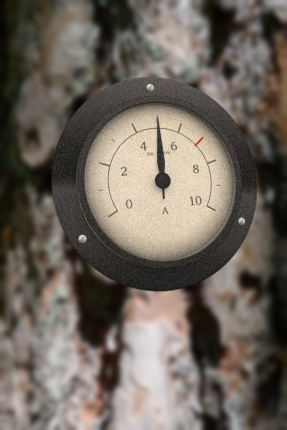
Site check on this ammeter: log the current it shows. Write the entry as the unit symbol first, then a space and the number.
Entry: A 5
